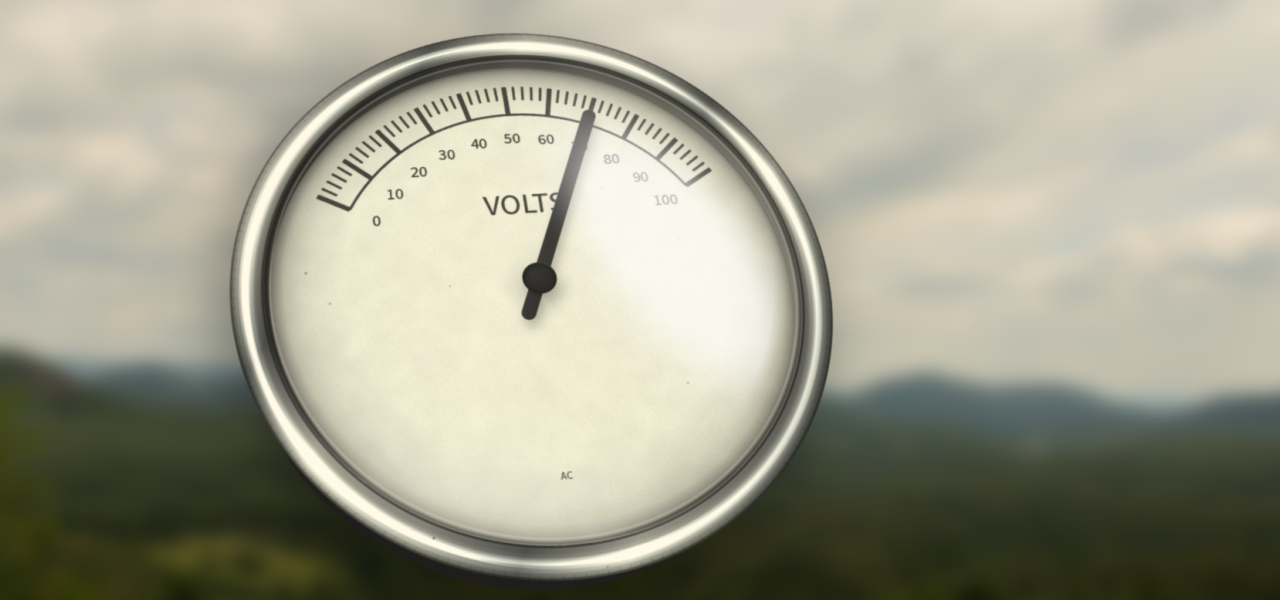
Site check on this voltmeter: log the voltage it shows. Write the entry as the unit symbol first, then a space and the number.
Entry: V 70
